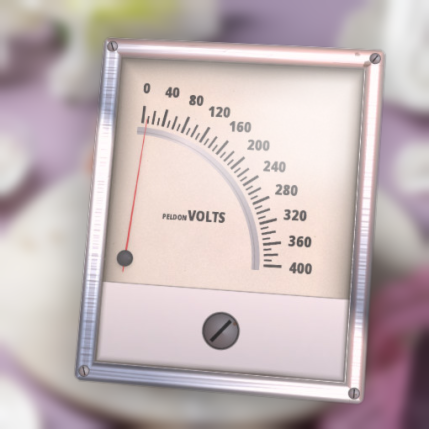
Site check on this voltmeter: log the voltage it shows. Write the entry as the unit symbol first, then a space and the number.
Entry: V 10
